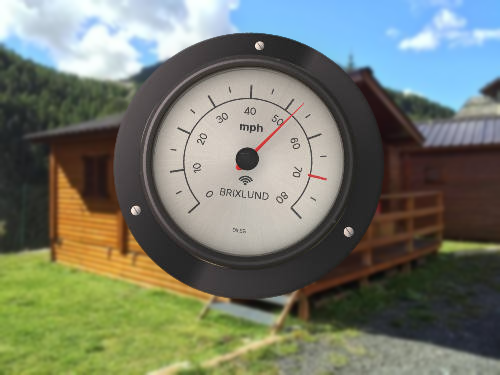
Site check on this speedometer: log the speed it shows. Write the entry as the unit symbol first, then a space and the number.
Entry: mph 52.5
